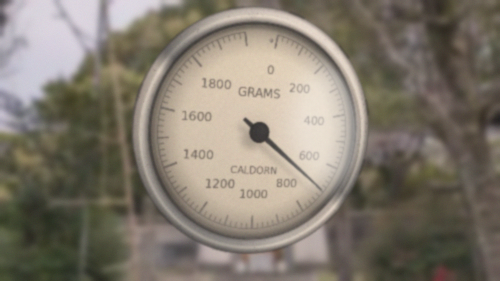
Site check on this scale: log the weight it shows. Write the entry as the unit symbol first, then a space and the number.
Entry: g 700
